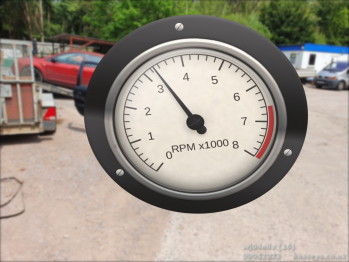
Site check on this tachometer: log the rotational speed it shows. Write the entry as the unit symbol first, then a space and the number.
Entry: rpm 3300
